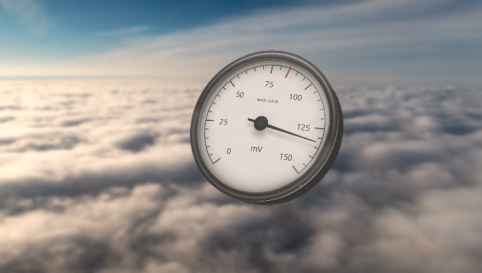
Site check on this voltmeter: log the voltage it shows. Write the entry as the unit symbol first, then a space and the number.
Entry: mV 132.5
